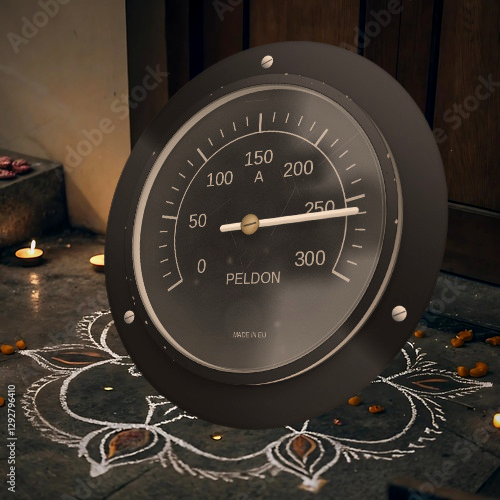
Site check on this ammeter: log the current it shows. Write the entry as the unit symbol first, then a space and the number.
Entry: A 260
